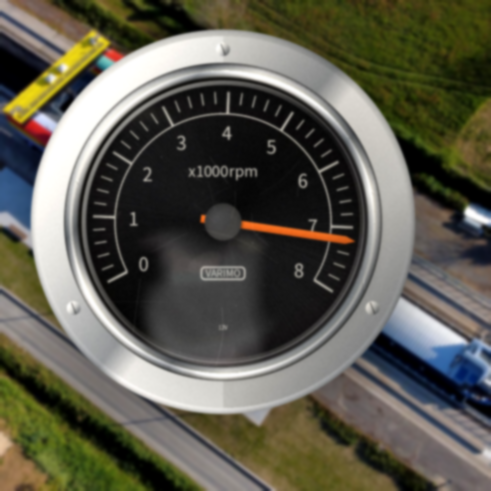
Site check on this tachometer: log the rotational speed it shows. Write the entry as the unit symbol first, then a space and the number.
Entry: rpm 7200
